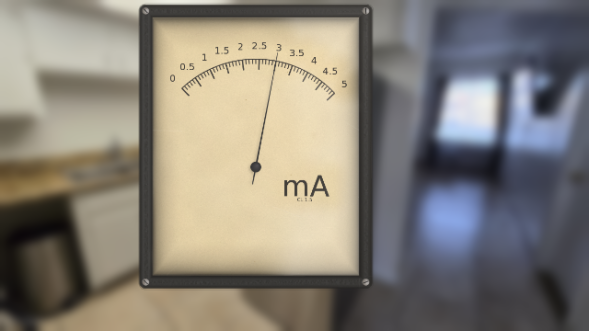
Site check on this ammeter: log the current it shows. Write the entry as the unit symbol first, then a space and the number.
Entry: mA 3
